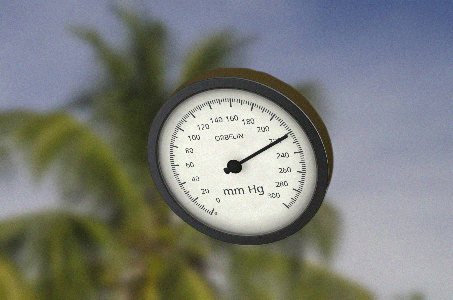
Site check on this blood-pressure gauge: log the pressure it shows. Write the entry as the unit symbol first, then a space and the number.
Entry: mmHg 220
